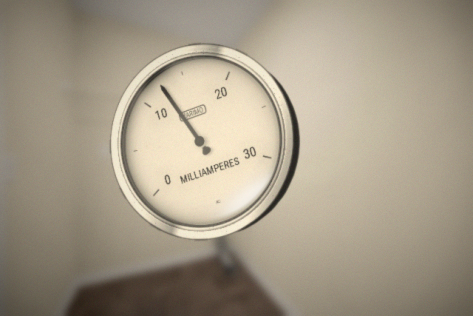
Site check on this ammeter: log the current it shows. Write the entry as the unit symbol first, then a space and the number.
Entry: mA 12.5
